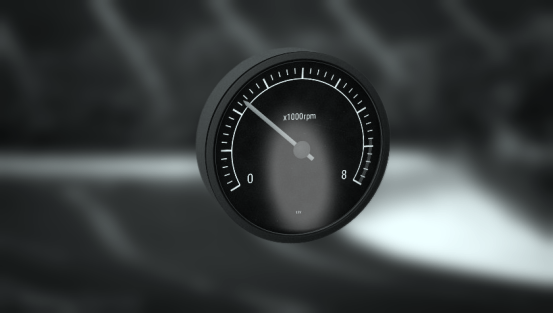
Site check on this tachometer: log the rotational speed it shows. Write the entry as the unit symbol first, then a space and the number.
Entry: rpm 2300
